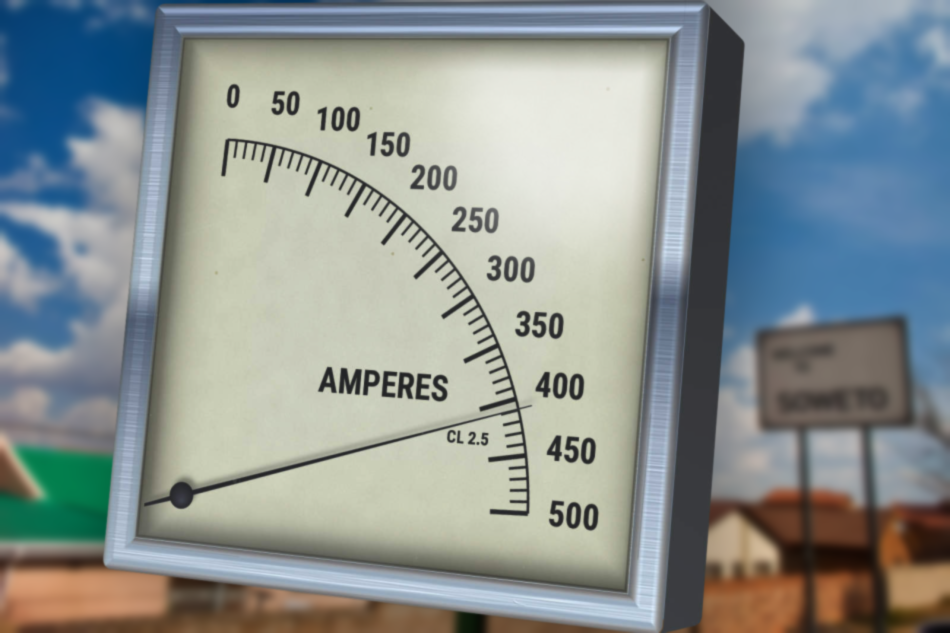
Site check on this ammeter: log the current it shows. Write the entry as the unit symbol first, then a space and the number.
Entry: A 410
